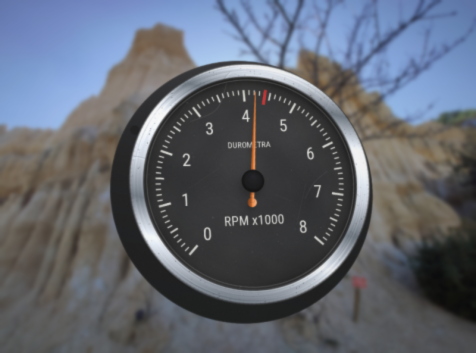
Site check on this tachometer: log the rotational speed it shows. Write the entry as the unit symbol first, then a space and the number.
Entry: rpm 4200
